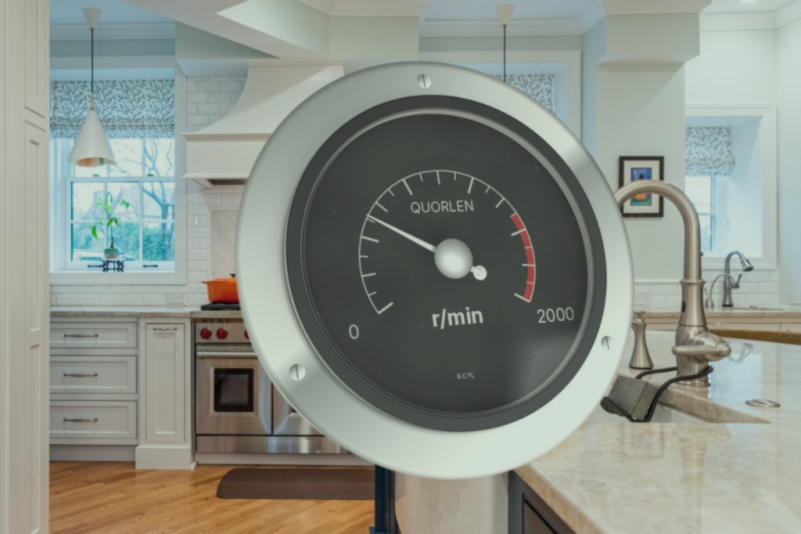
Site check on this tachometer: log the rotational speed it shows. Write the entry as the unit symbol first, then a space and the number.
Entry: rpm 500
